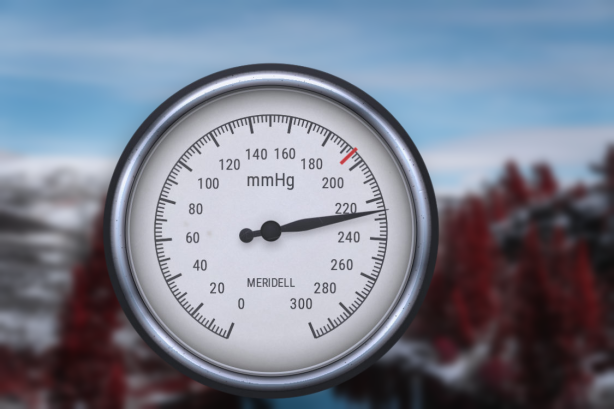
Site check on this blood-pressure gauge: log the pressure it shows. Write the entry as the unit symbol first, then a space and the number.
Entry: mmHg 226
